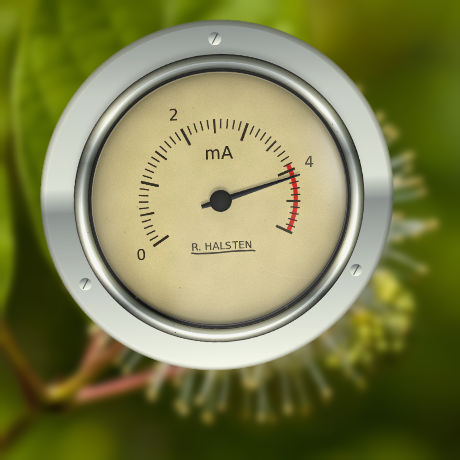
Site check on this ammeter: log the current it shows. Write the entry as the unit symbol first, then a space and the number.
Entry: mA 4.1
